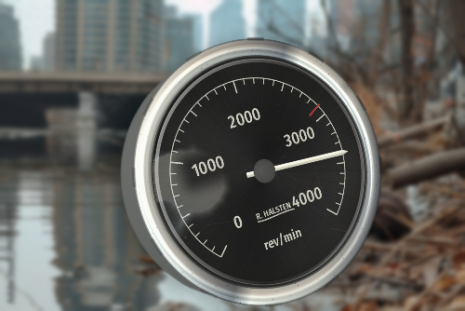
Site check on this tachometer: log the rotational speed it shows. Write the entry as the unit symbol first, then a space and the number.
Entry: rpm 3400
